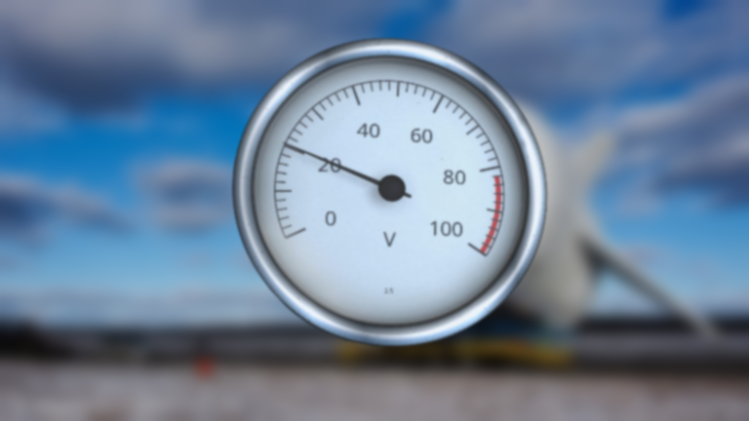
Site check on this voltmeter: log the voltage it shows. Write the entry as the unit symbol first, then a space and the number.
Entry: V 20
